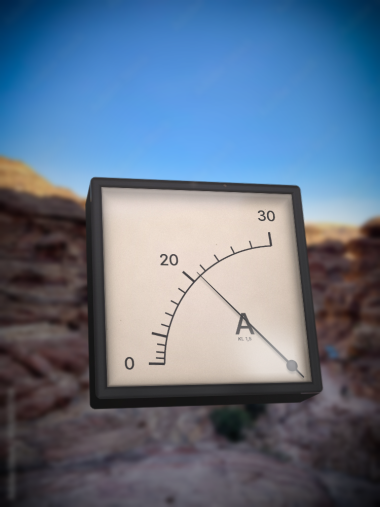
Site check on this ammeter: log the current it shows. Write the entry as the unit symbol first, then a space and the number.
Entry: A 21
